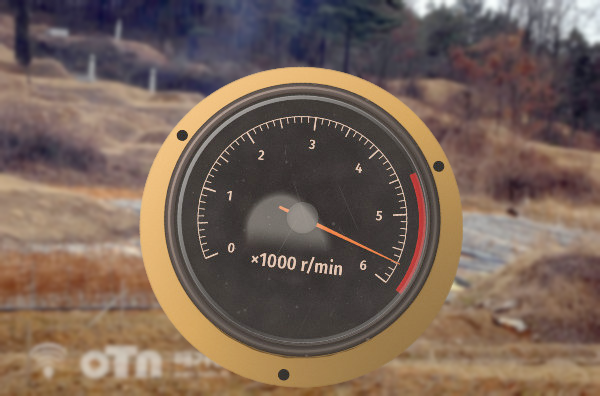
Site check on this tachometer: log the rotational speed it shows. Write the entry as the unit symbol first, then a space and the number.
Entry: rpm 5700
